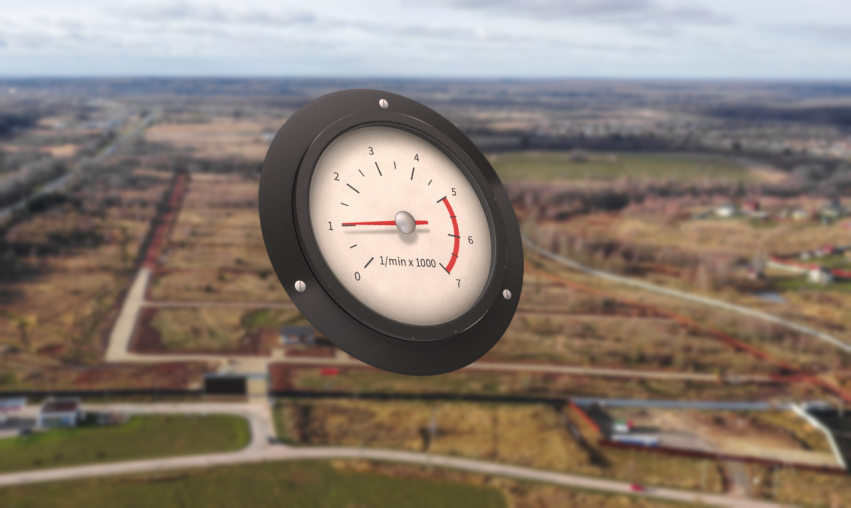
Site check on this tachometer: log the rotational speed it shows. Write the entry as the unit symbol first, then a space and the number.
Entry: rpm 1000
